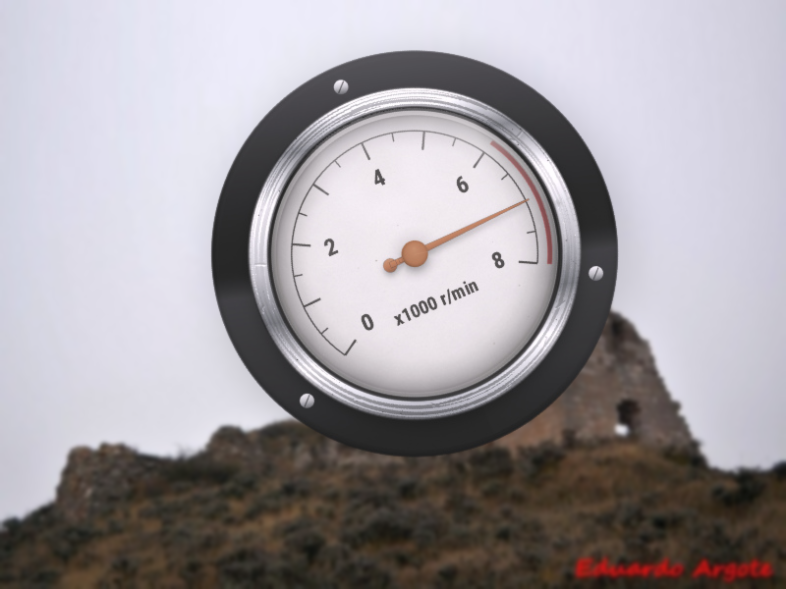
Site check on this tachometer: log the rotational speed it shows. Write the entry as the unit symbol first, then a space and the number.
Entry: rpm 7000
